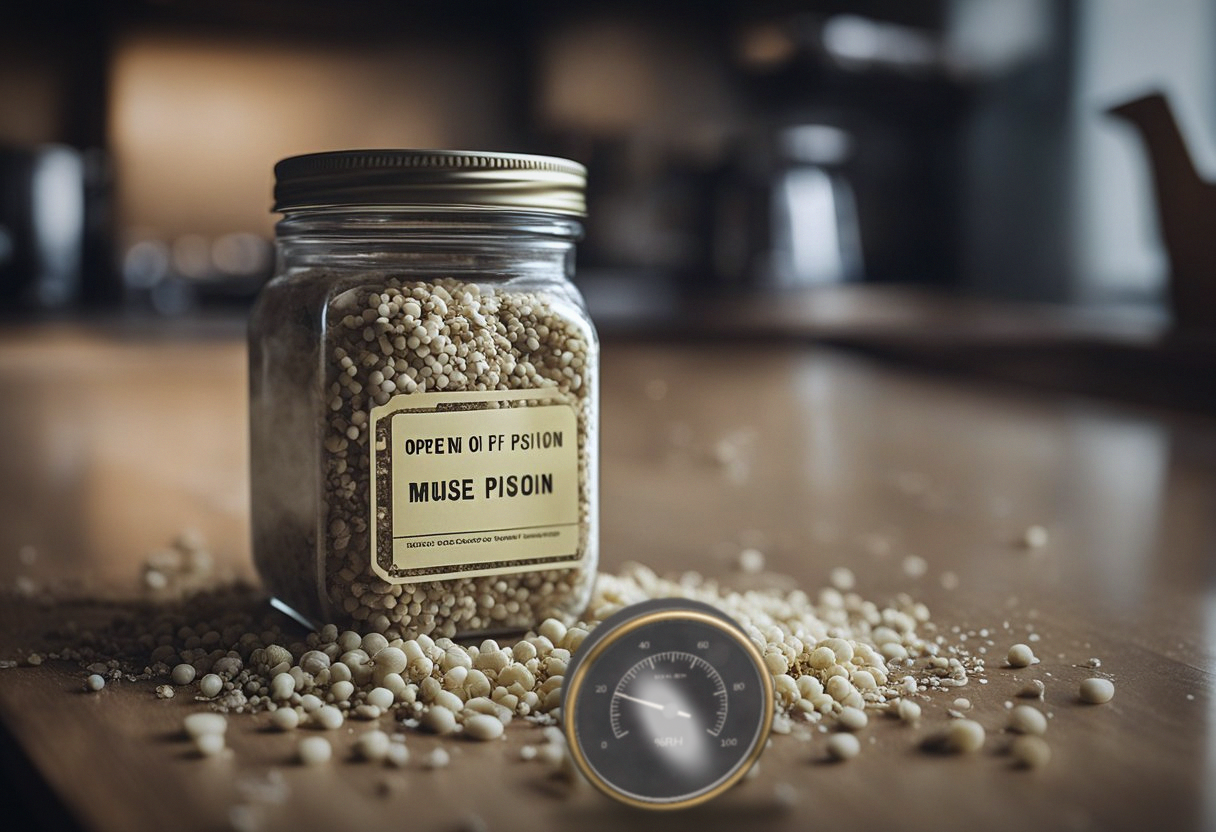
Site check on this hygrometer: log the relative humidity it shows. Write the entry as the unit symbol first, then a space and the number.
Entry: % 20
